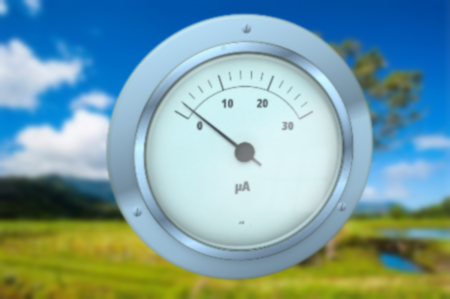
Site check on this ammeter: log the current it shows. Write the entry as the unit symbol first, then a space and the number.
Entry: µA 2
